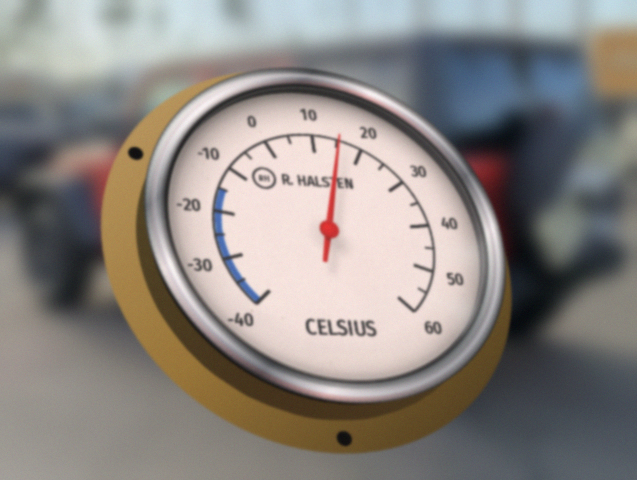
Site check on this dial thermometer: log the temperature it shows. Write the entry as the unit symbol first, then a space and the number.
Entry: °C 15
